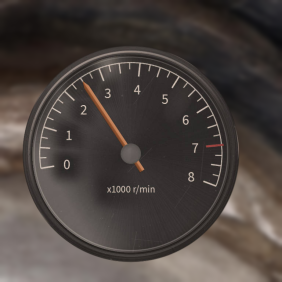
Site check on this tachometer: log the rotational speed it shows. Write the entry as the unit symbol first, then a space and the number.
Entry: rpm 2500
